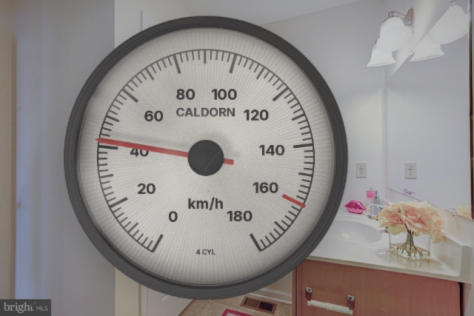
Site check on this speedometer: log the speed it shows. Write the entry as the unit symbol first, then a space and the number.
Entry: km/h 42
